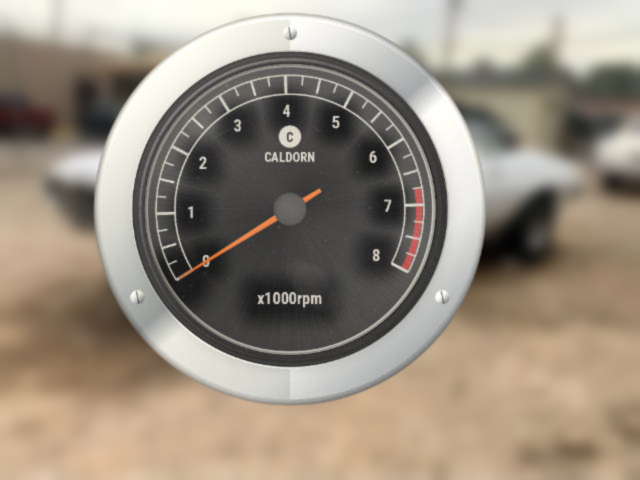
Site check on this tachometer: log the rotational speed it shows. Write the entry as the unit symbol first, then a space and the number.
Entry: rpm 0
